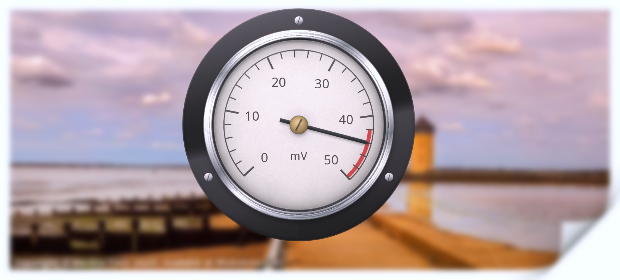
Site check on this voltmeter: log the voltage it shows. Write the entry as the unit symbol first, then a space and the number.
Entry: mV 44
